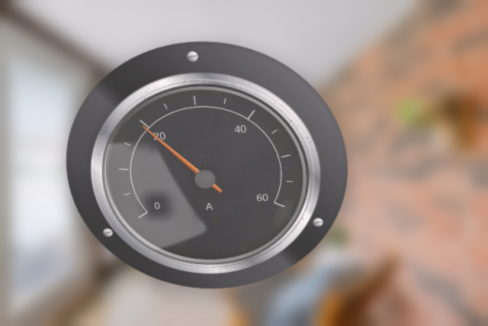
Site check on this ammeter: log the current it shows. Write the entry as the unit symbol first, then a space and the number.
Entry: A 20
